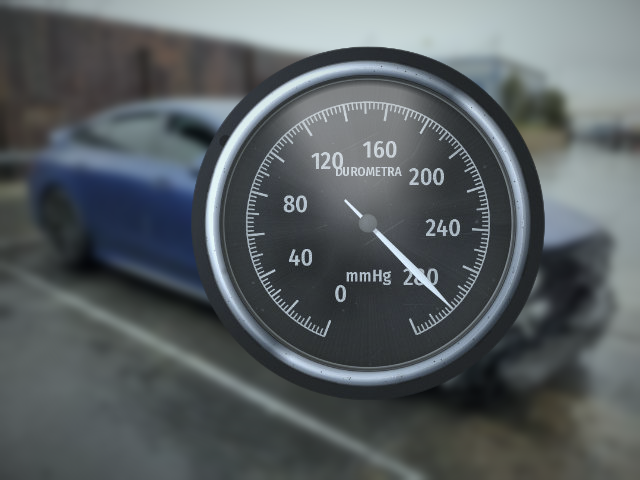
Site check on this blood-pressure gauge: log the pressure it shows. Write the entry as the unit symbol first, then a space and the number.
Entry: mmHg 280
